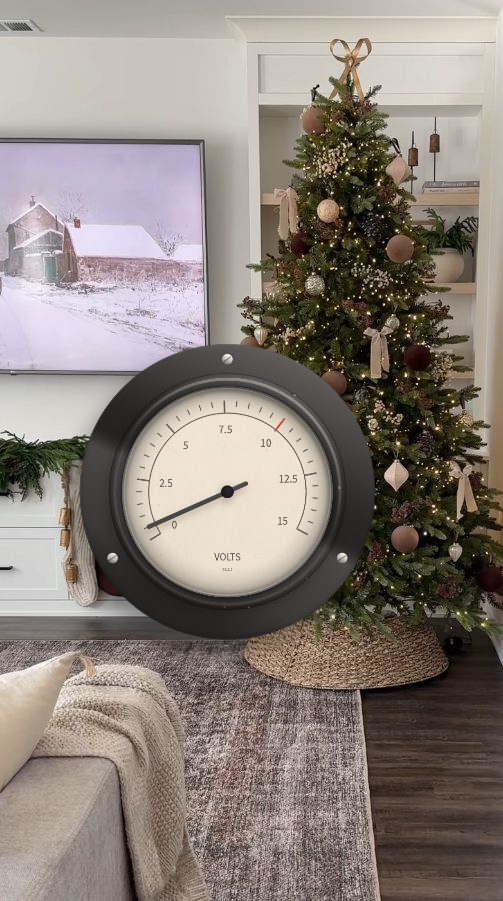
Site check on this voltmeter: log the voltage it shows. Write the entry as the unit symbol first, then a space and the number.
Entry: V 0.5
